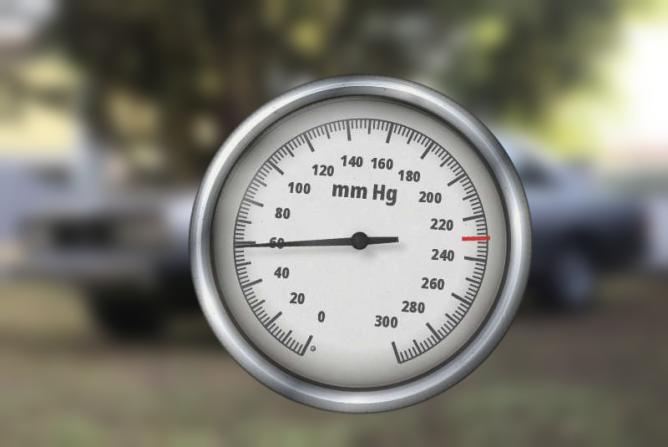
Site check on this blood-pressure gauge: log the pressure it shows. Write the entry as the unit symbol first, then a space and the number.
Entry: mmHg 58
